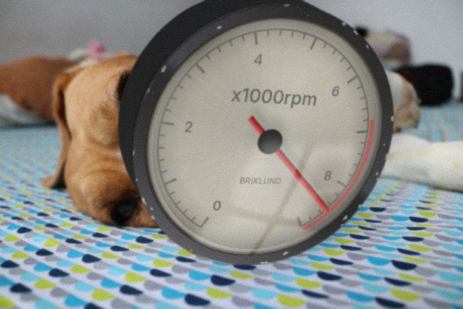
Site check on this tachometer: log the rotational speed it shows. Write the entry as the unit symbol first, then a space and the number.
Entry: rpm 8500
